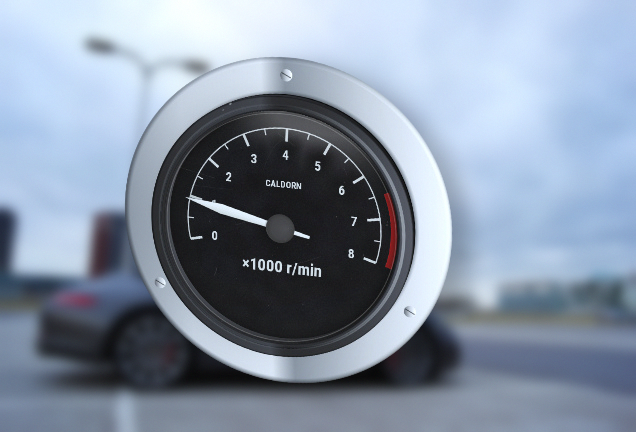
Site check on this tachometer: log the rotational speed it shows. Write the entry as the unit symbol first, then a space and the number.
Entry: rpm 1000
